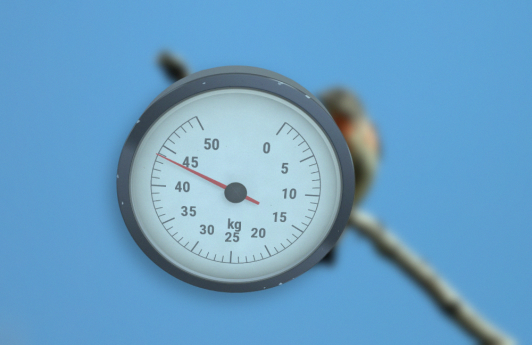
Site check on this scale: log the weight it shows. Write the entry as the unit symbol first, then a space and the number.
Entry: kg 44
